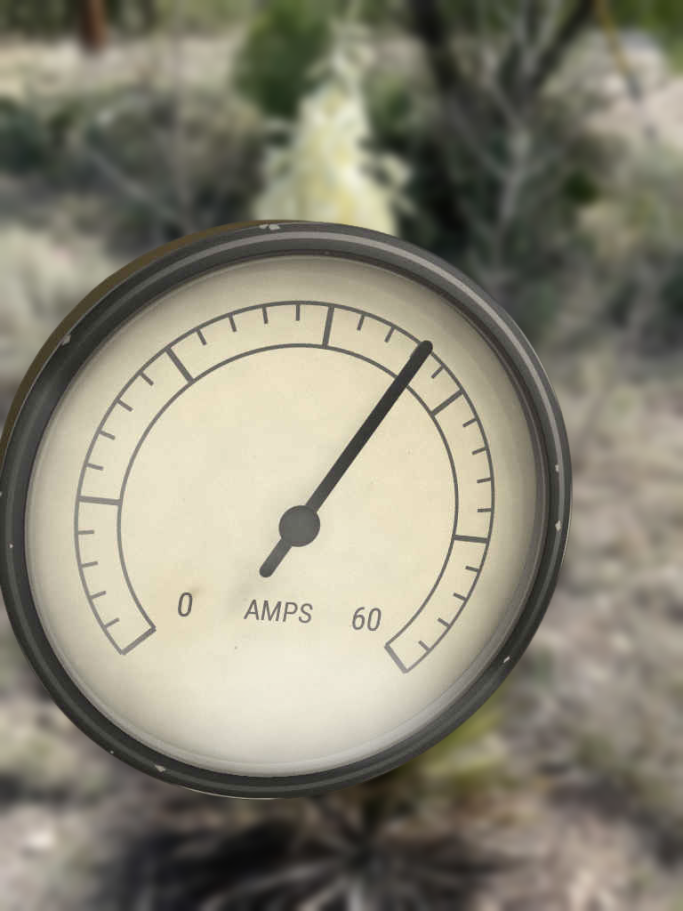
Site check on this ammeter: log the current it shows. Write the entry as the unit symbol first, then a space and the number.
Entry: A 36
